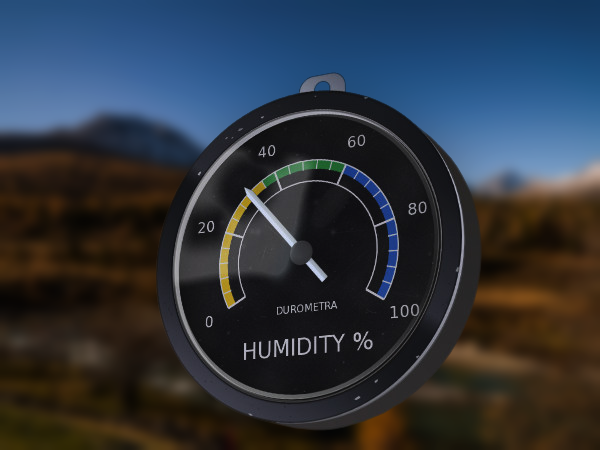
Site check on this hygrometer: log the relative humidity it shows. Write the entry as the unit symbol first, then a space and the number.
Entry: % 32
